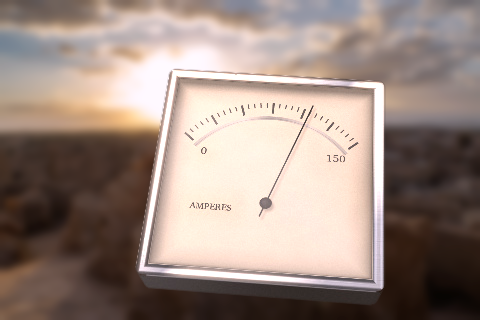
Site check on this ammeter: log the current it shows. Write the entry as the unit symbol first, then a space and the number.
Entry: A 105
